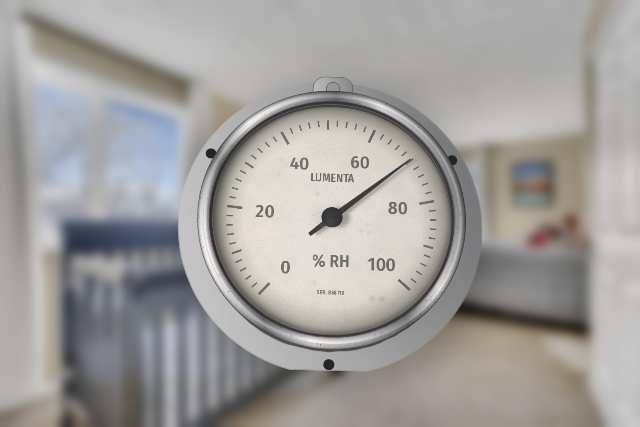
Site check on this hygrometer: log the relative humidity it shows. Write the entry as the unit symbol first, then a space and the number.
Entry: % 70
